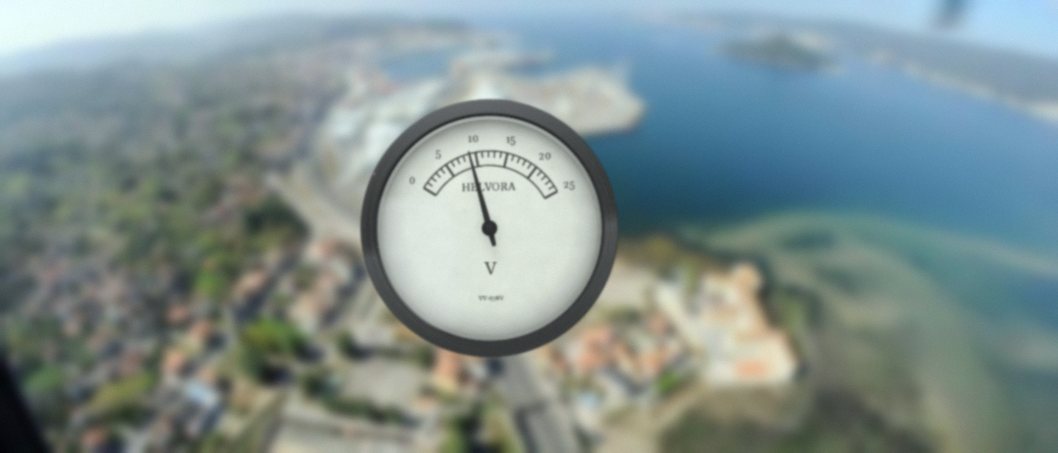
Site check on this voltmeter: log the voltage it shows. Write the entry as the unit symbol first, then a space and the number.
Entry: V 9
